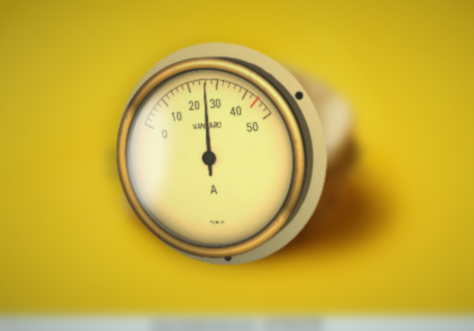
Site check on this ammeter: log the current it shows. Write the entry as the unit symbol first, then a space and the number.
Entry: A 26
